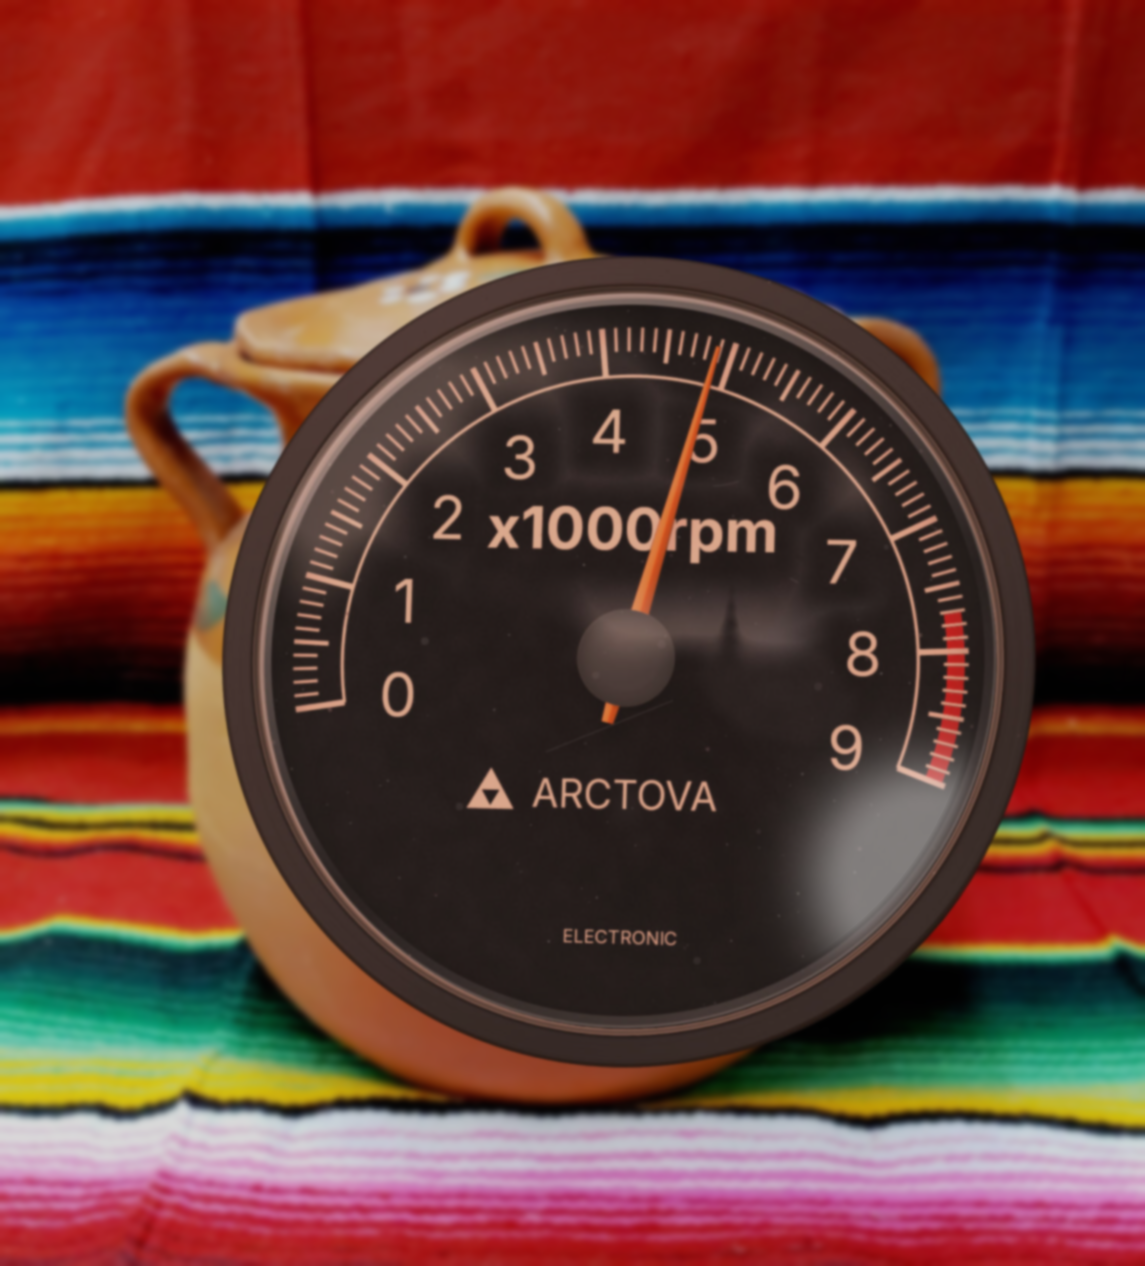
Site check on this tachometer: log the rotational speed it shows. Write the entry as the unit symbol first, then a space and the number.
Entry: rpm 4900
